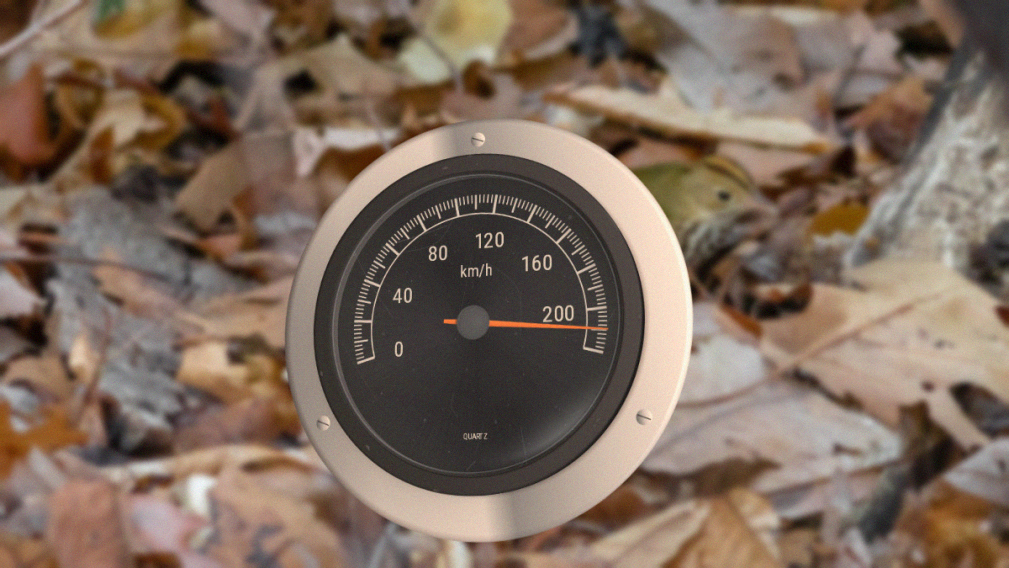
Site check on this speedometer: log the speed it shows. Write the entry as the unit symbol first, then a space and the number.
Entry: km/h 210
